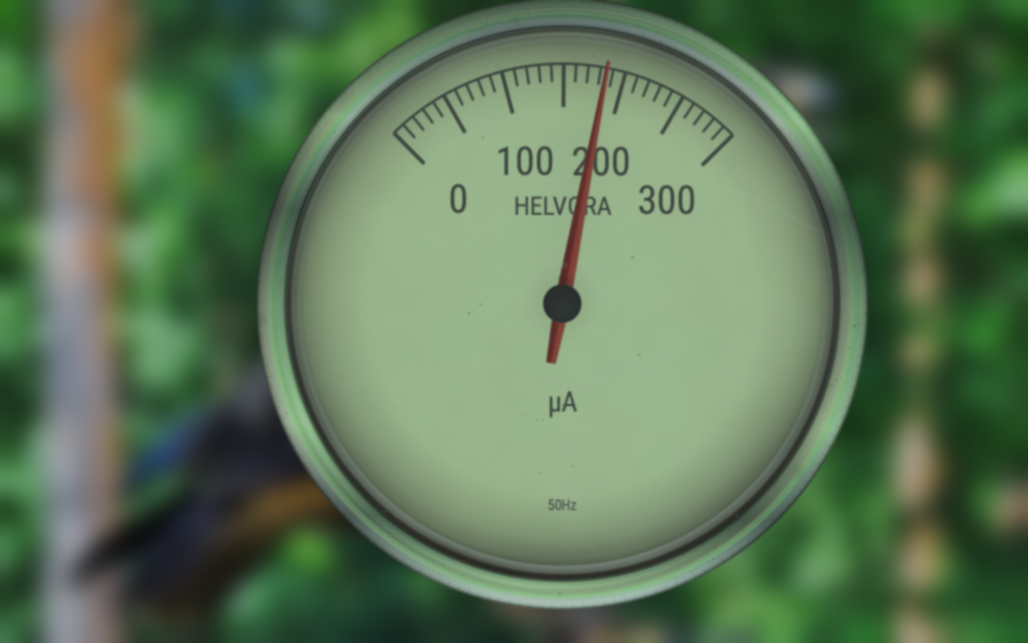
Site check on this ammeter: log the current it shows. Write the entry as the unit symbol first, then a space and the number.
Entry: µA 185
